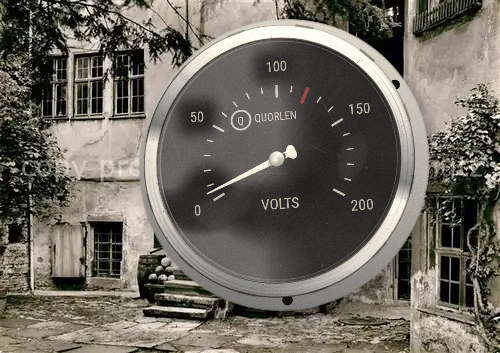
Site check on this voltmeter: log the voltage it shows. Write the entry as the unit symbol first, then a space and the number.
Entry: V 5
